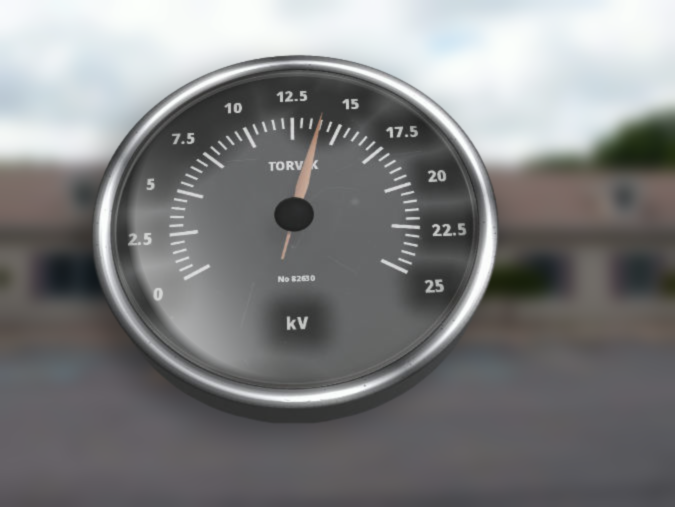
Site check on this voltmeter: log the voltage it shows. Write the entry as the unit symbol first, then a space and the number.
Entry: kV 14
